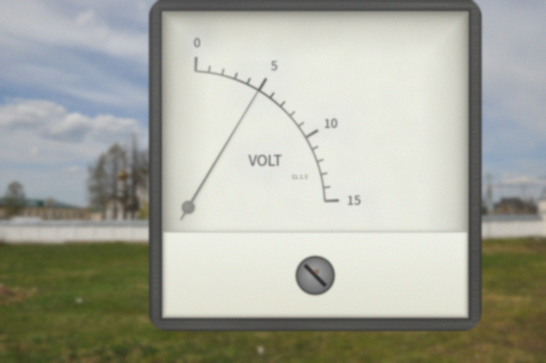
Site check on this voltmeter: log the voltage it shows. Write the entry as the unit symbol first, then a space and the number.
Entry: V 5
